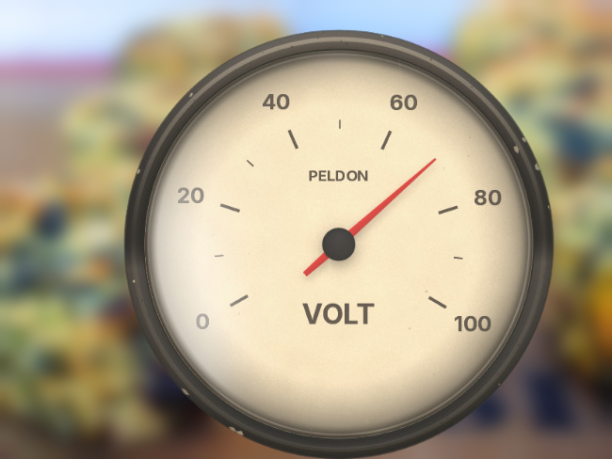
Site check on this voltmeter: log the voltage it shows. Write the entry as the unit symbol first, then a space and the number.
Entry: V 70
